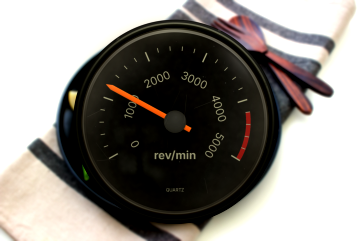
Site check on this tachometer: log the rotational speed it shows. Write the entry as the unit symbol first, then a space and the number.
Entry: rpm 1200
